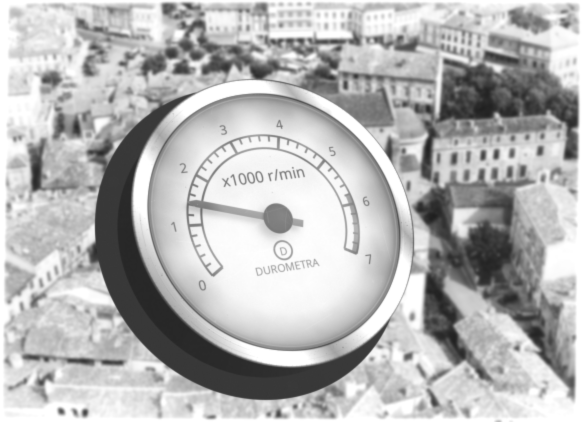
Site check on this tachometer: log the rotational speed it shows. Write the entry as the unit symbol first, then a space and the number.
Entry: rpm 1400
